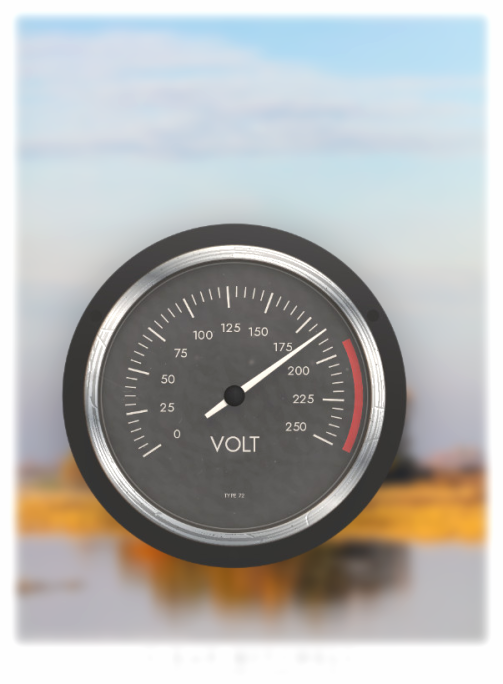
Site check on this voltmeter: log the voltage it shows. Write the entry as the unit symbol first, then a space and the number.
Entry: V 185
